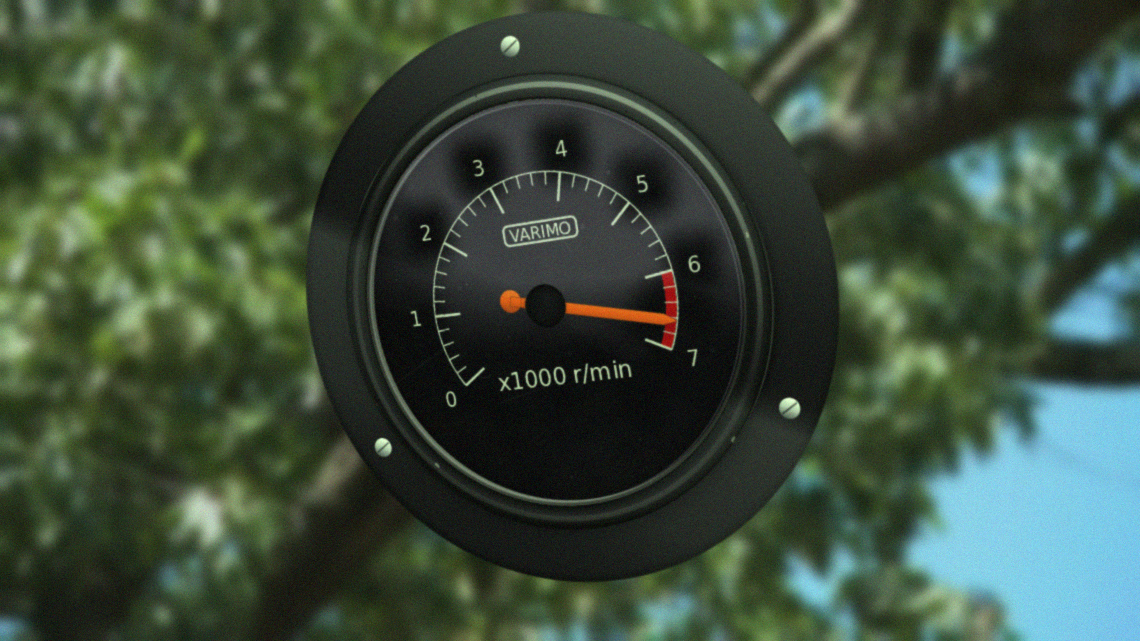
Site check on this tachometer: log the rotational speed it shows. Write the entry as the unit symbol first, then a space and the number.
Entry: rpm 6600
